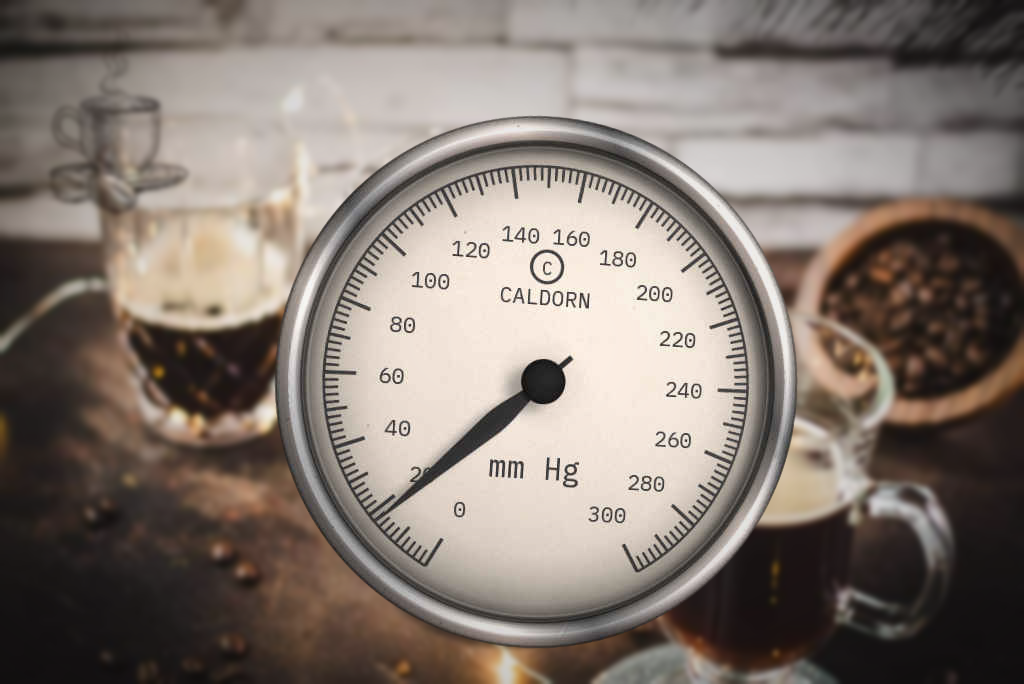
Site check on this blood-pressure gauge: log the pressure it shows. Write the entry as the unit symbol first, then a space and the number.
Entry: mmHg 18
